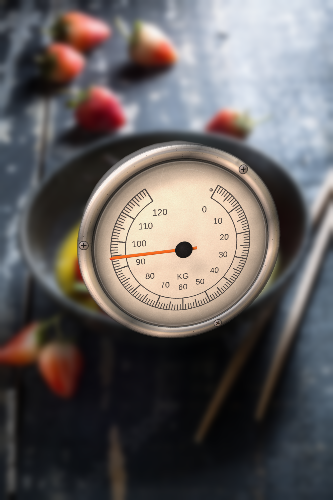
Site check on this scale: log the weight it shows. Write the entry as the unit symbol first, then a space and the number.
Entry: kg 95
